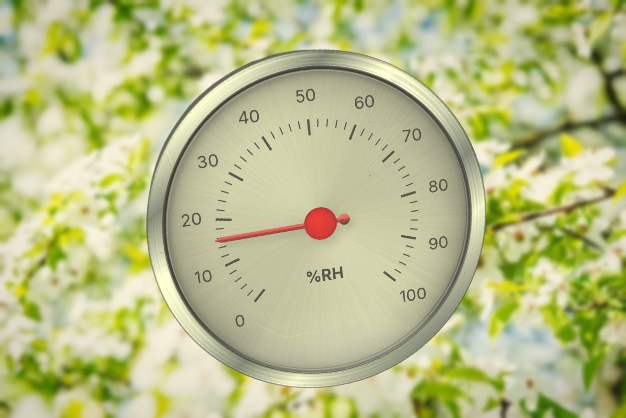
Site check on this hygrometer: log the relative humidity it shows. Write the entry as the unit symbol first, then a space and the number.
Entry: % 16
